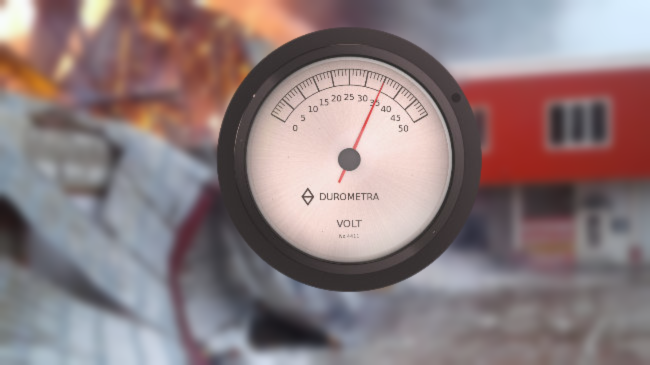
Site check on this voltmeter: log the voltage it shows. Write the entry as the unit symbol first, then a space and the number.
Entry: V 35
